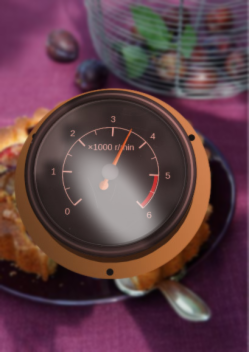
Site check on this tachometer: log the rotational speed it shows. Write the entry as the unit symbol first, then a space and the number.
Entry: rpm 3500
